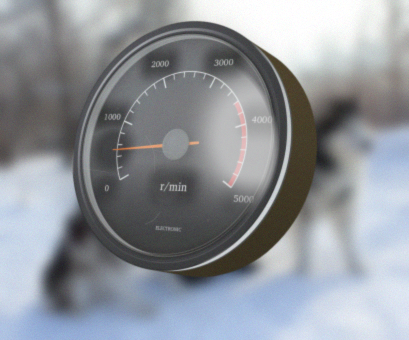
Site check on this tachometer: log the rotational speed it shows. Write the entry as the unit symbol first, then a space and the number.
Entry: rpm 500
